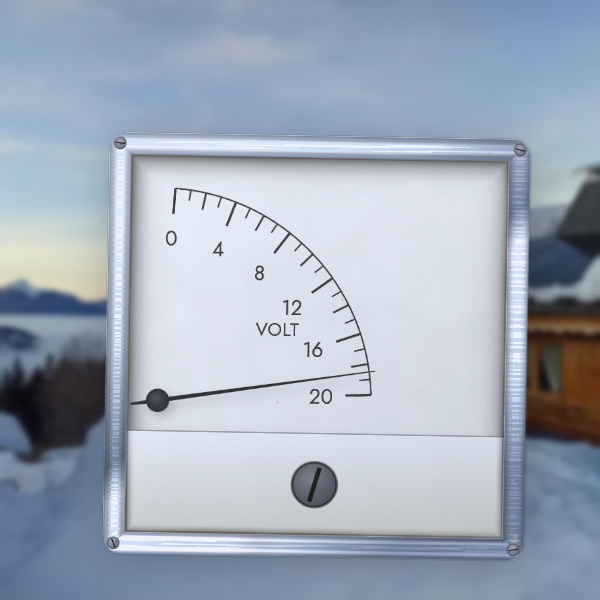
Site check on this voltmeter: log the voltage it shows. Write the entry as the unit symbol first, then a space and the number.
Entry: V 18.5
